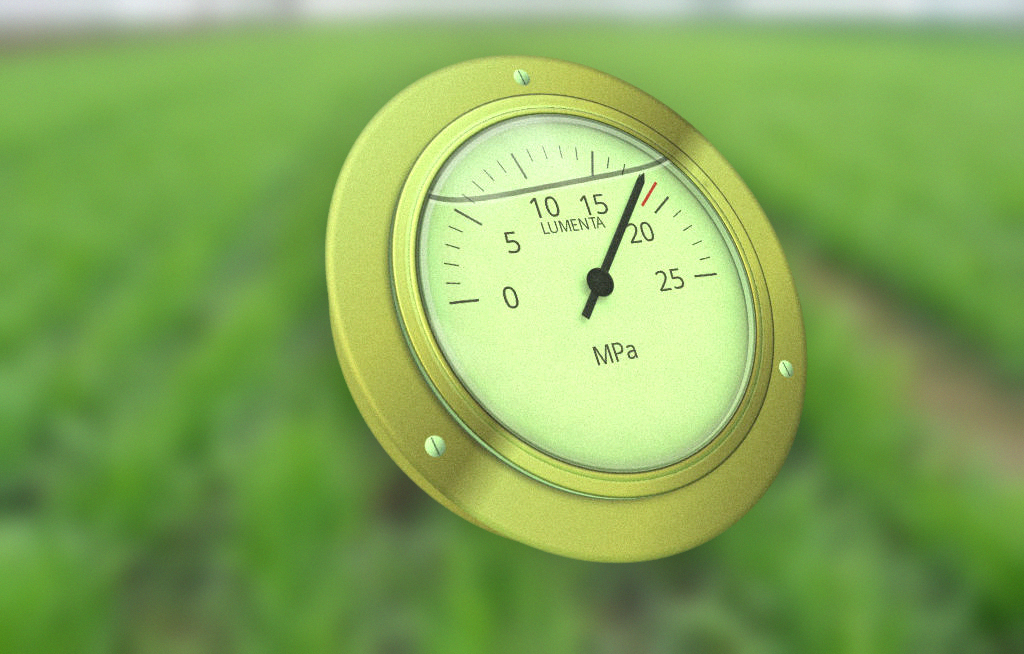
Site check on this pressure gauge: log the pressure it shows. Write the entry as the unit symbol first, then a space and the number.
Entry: MPa 18
